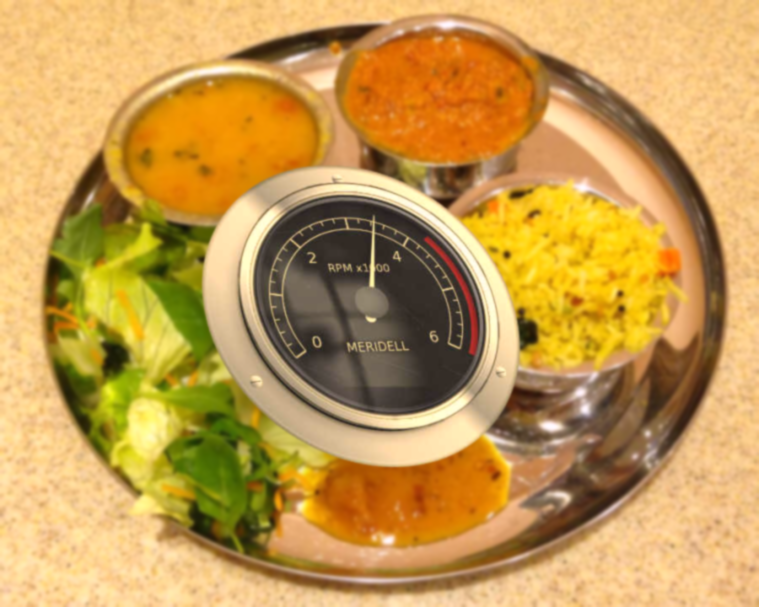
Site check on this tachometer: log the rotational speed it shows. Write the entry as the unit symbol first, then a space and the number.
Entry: rpm 3400
